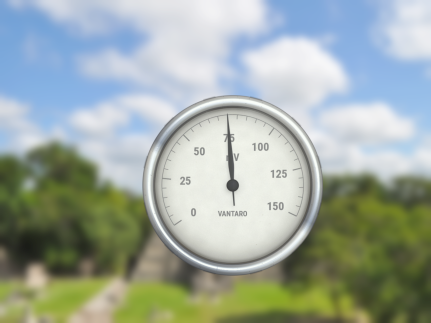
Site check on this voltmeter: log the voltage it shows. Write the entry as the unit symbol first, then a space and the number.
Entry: mV 75
